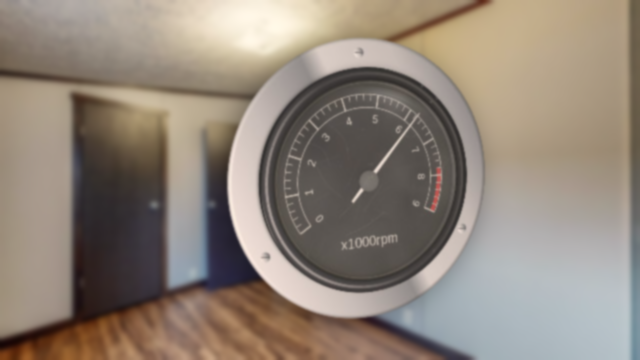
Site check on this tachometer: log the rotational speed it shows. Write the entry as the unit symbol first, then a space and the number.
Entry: rpm 6200
